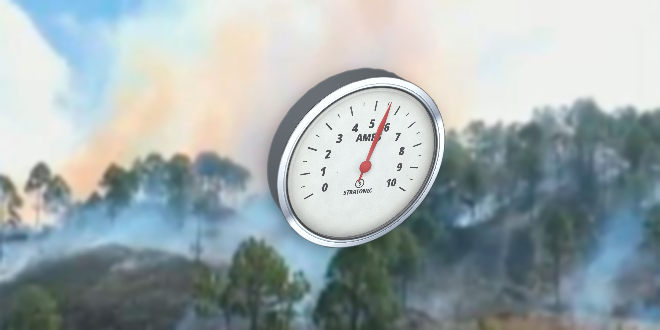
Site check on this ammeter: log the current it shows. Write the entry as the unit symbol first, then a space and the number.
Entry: A 5.5
